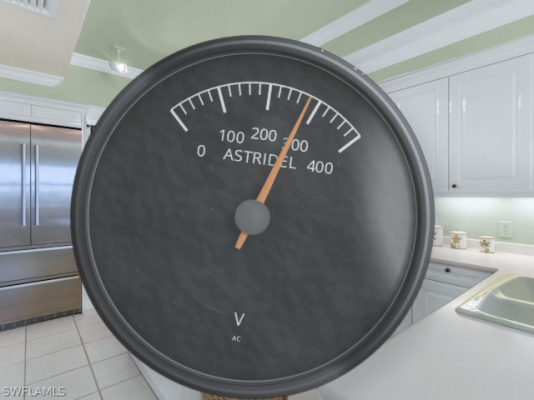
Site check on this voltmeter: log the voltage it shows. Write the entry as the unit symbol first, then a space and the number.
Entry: V 280
